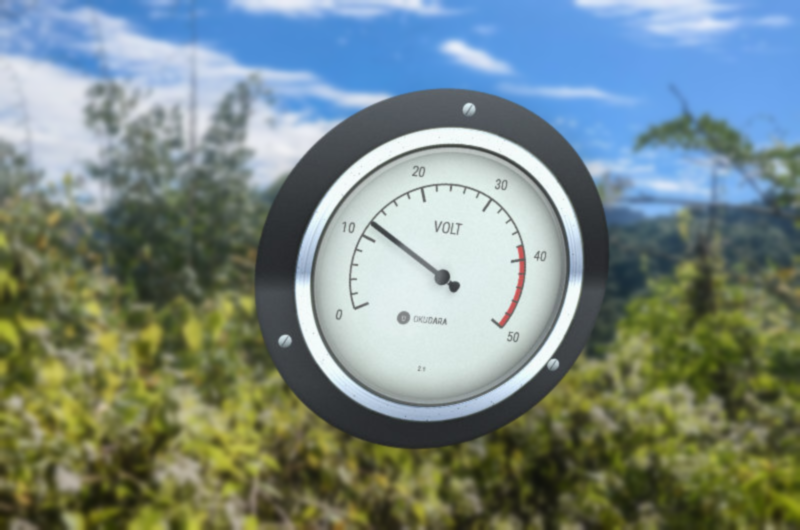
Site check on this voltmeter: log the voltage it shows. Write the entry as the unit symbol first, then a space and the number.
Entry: V 12
